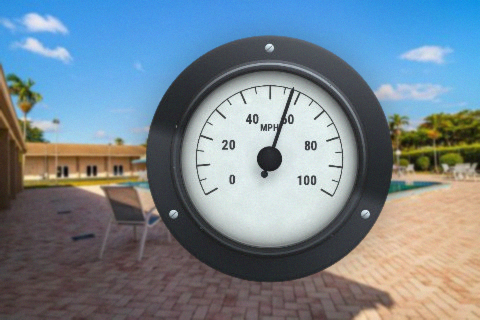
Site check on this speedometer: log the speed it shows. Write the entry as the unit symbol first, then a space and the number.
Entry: mph 57.5
